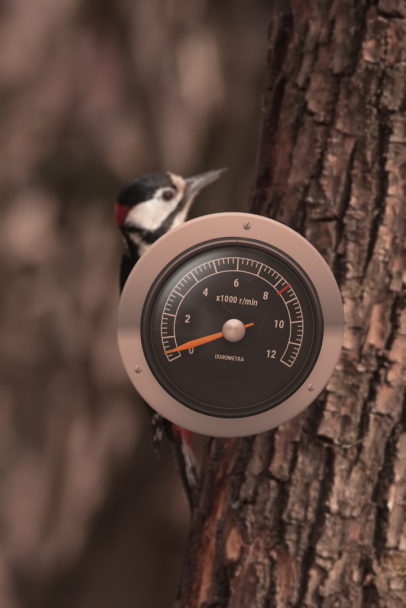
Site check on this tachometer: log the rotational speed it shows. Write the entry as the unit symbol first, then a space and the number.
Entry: rpm 400
